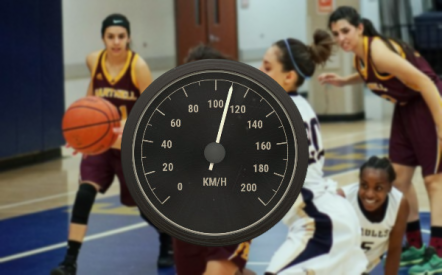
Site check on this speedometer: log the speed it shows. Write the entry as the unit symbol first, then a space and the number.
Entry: km/h 110
